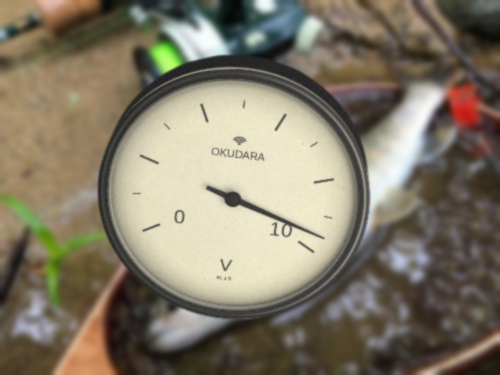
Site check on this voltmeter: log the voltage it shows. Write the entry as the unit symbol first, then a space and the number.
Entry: V 9.5
